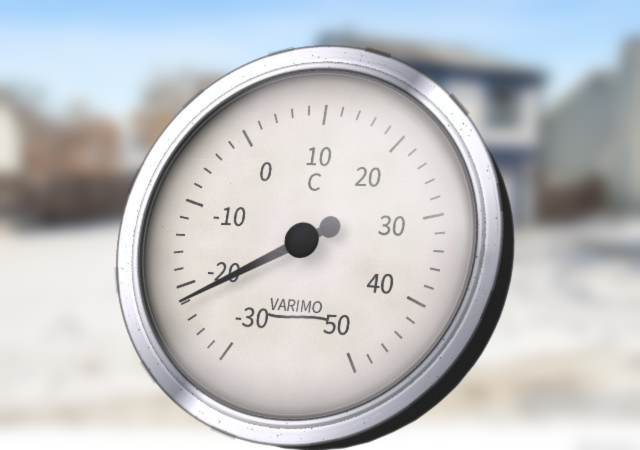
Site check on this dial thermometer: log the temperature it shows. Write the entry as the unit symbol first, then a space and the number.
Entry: °C -22
